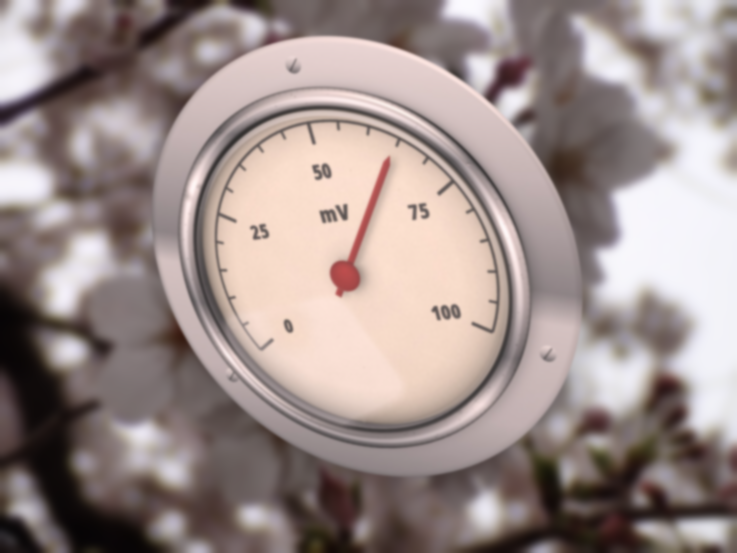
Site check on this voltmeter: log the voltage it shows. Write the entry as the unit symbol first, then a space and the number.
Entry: mV 65
